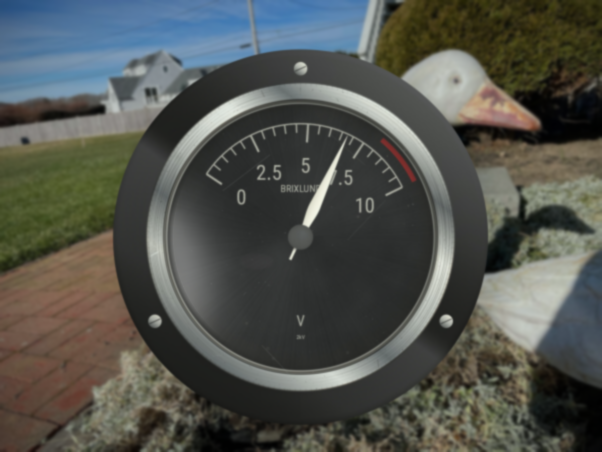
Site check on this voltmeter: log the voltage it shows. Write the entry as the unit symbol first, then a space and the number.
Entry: V 6.75
